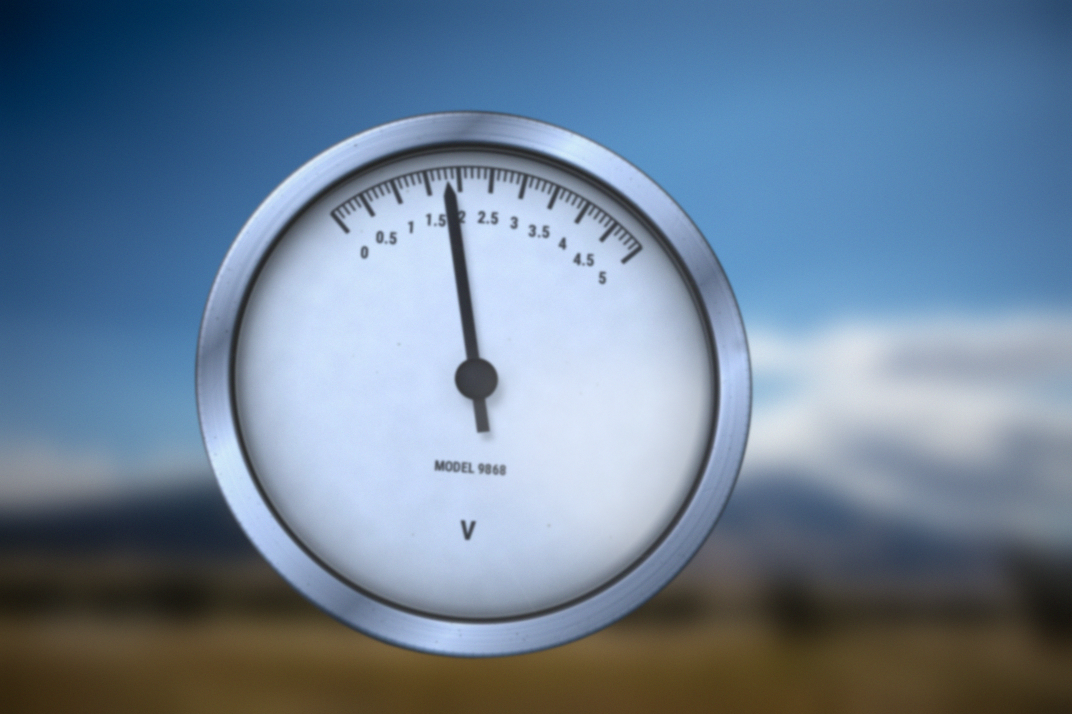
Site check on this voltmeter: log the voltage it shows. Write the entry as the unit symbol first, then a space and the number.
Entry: V 1.8
